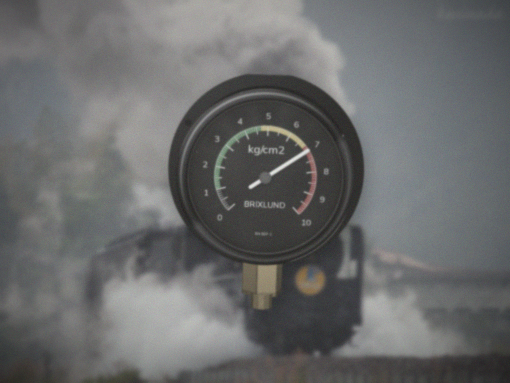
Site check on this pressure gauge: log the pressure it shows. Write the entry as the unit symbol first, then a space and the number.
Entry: kg/cm² 7
